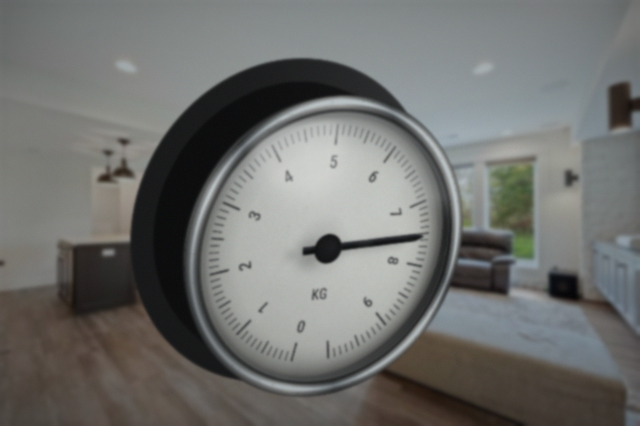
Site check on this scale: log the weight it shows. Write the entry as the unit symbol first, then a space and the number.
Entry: kg 7.5
